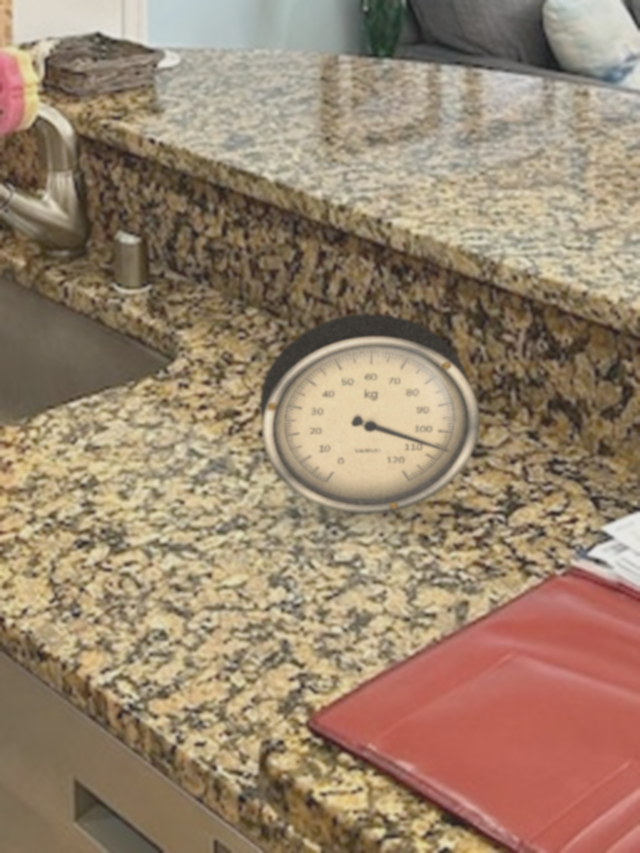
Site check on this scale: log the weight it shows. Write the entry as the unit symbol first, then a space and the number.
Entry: kg 105
